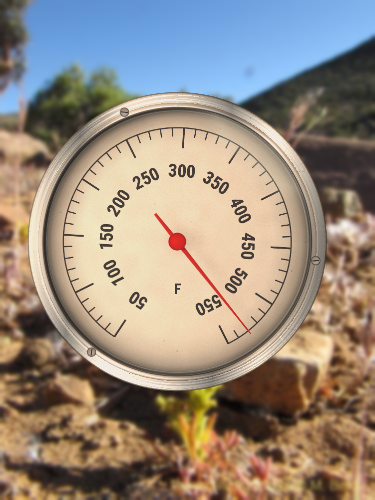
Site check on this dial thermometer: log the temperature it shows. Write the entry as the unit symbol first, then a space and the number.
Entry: °F 530
